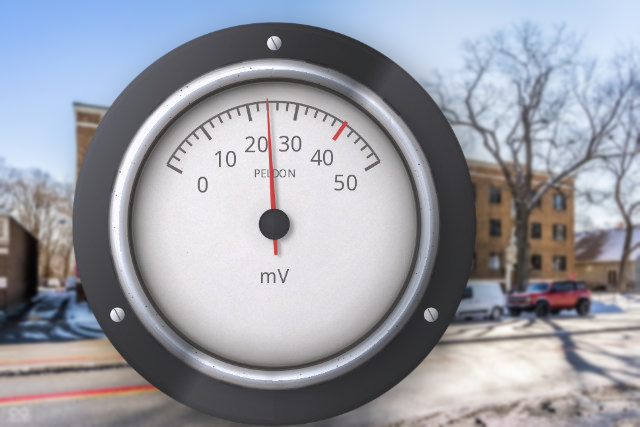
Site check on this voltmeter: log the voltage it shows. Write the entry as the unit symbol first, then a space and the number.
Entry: mV 24
